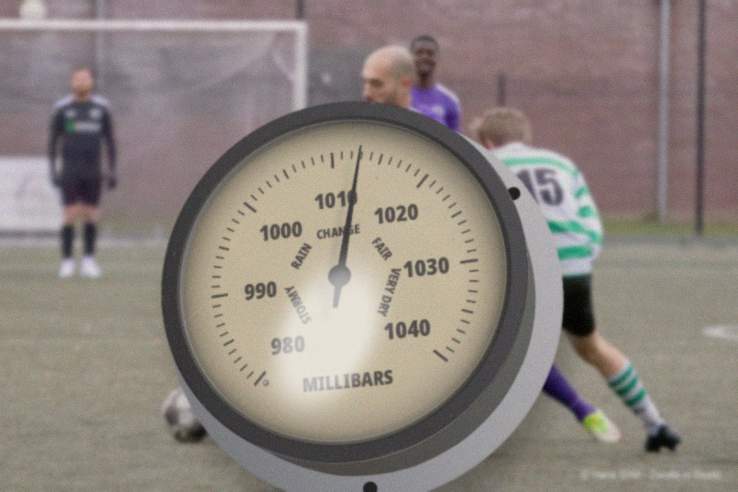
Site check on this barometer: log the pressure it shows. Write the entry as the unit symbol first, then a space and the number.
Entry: mbar 1013
